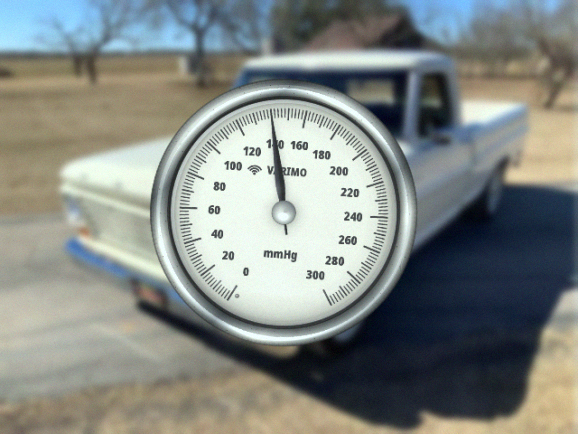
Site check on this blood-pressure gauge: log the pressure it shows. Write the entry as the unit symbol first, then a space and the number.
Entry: mmHg 140
